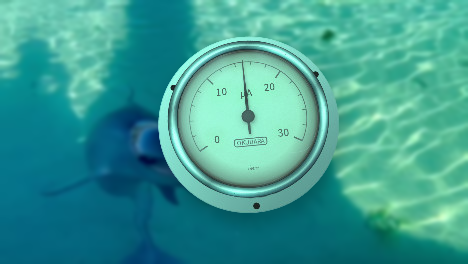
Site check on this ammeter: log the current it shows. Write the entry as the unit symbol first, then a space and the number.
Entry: µA 15
